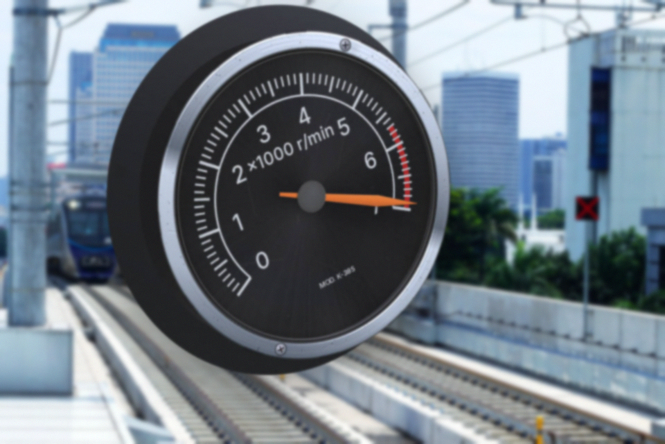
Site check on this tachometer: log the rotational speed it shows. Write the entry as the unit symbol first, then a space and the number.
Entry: rpm 6900
